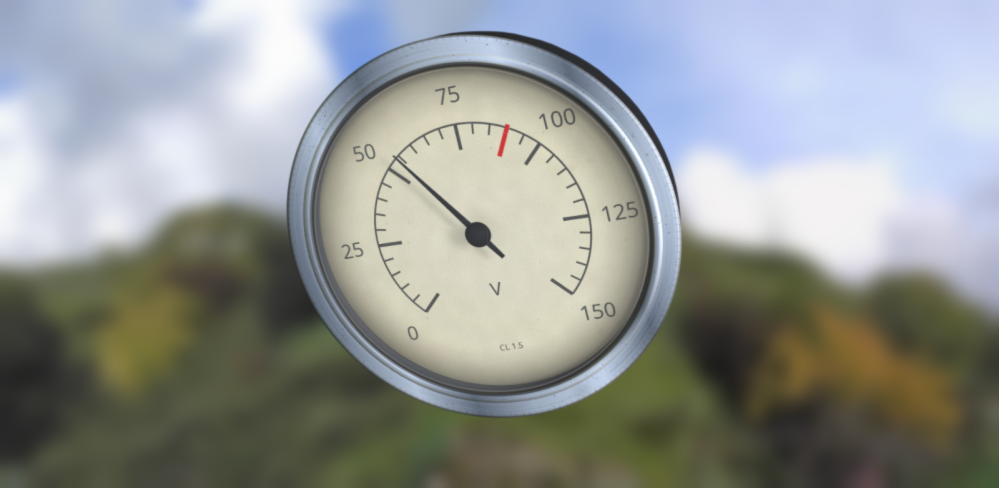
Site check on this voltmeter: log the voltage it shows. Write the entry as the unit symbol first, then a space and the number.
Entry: V 55
